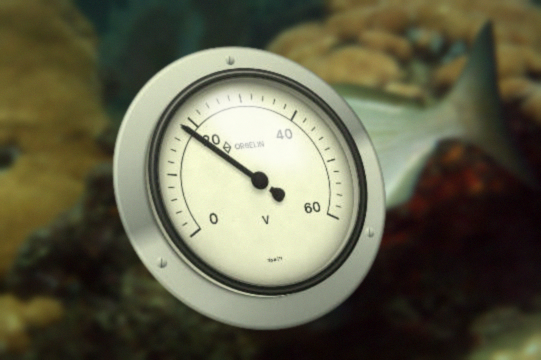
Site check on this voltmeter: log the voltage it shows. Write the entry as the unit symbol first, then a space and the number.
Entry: V 18
